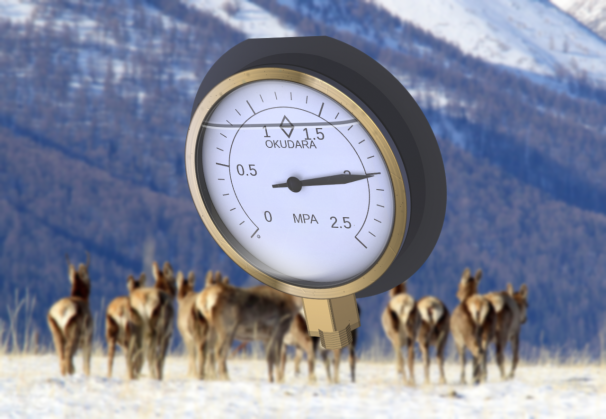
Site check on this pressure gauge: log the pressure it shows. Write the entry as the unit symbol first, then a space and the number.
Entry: MPa 2
